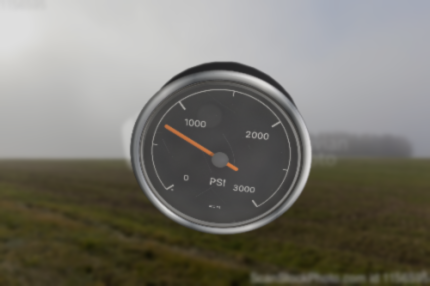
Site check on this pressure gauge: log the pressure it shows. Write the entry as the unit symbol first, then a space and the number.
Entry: psi 750
